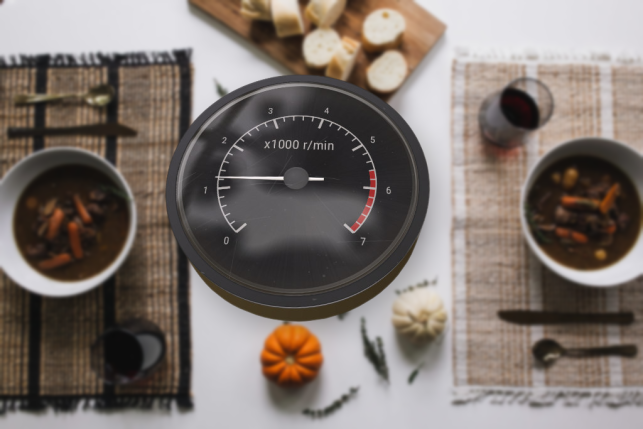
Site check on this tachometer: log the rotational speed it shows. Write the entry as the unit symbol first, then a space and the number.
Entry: rpm 1200
